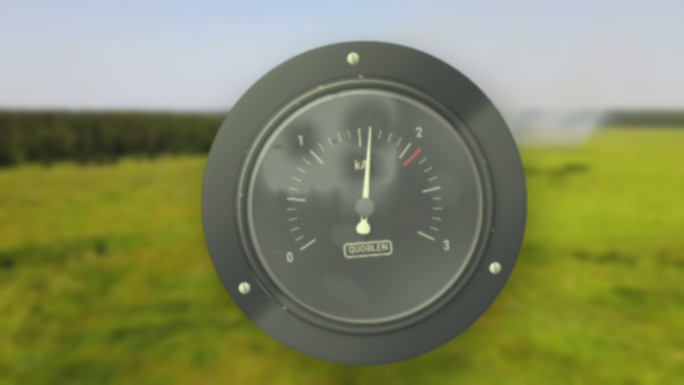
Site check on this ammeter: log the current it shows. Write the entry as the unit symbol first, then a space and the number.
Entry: kA 1.6
